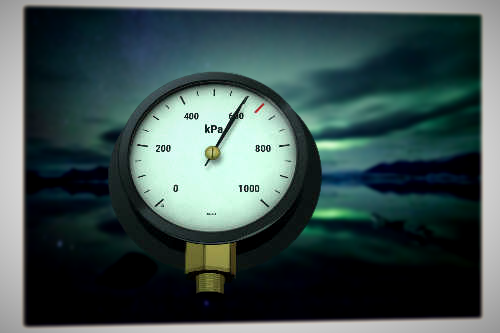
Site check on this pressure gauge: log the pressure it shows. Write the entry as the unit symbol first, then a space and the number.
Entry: kPa 600
